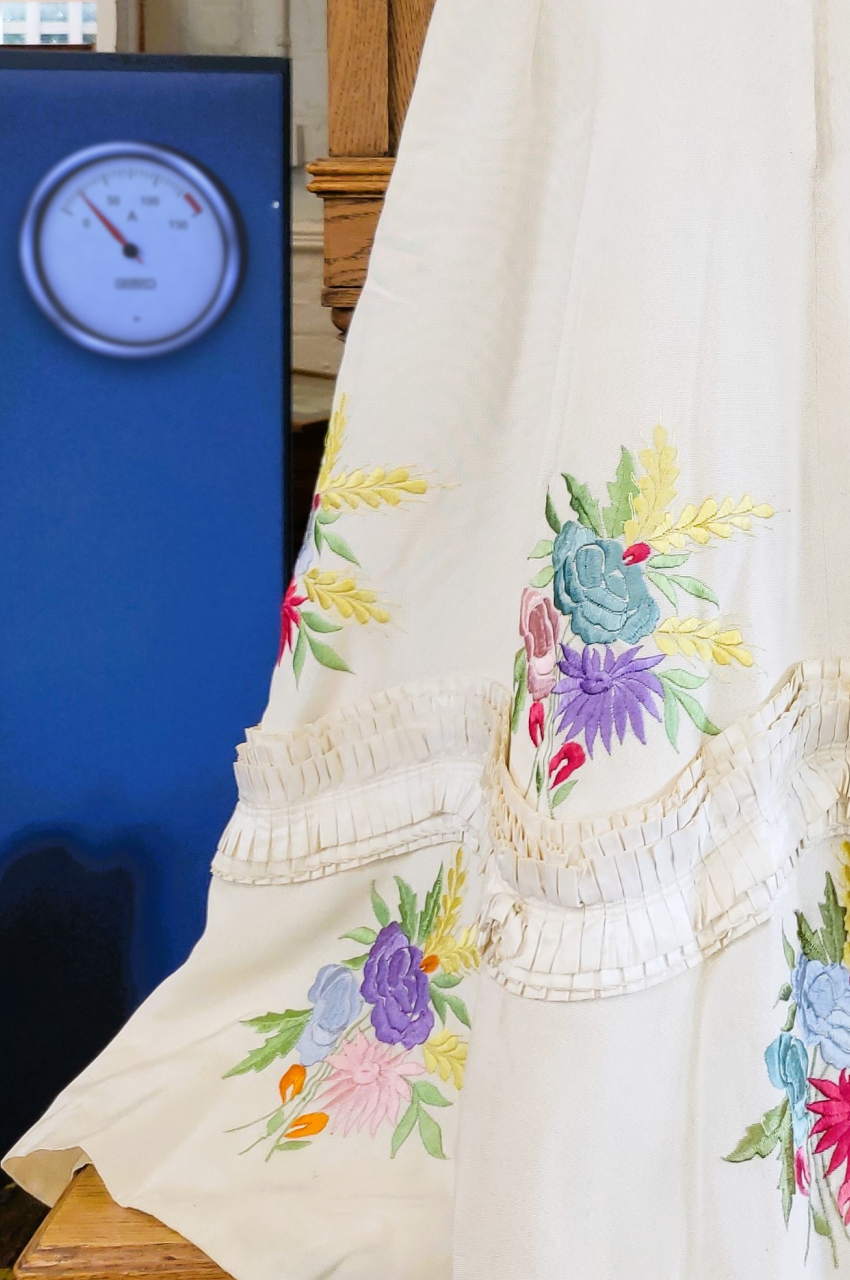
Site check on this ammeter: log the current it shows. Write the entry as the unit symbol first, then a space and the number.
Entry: A 25
